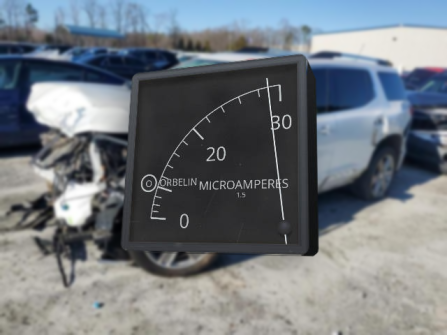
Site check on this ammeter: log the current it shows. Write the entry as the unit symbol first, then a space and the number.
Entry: µA 29
